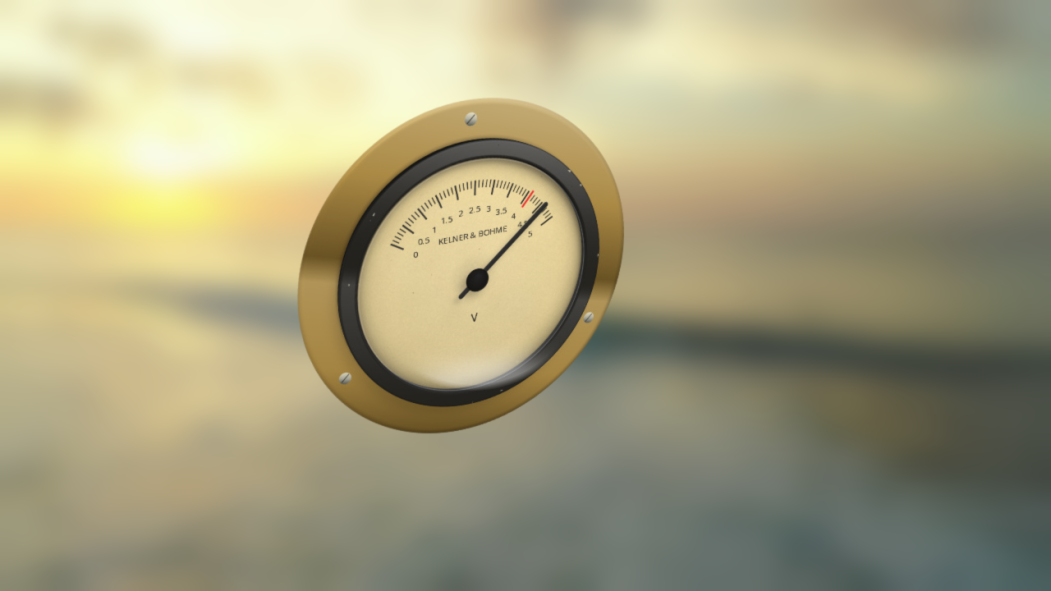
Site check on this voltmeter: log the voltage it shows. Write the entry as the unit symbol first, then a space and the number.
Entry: V 4.5
